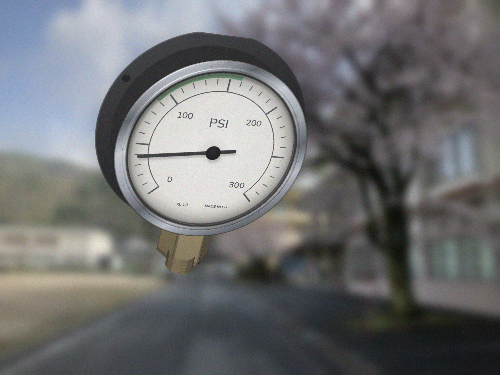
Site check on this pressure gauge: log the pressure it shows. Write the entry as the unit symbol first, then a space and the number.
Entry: psi 40
